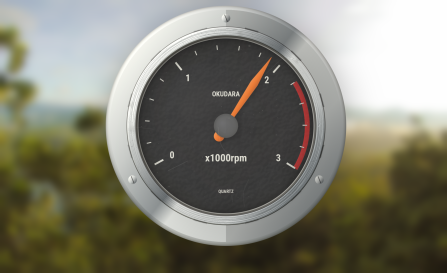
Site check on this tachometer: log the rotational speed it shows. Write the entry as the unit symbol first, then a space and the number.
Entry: rpm 1900
